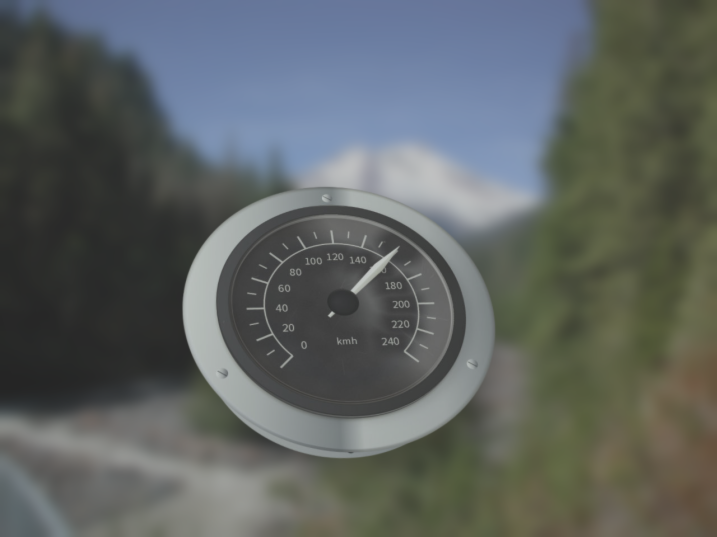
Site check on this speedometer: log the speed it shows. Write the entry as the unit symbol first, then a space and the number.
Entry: km/h 160
